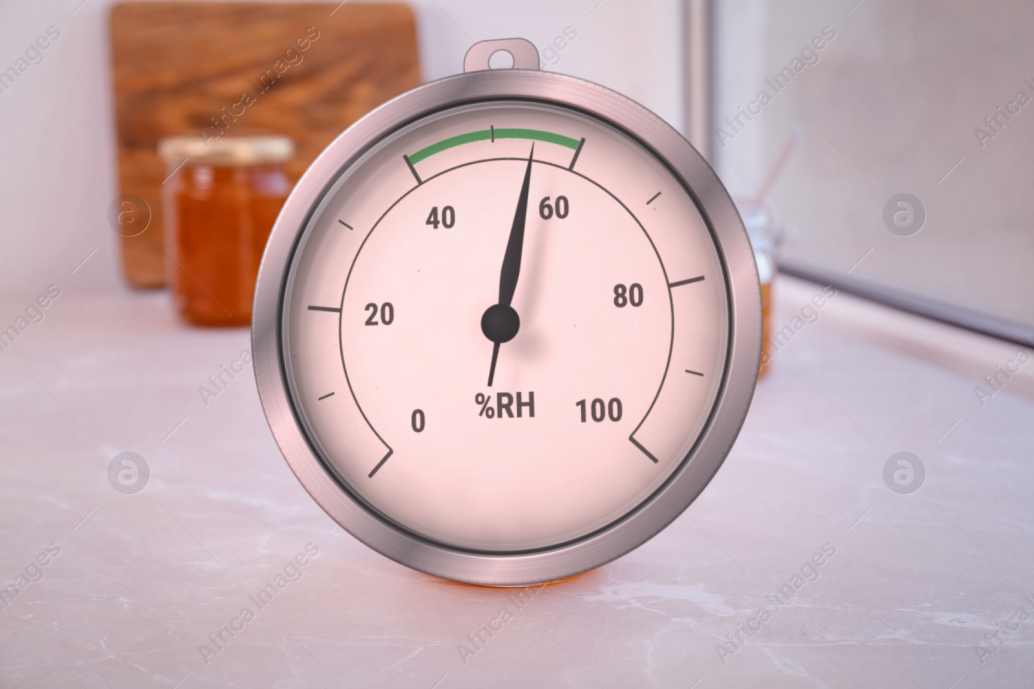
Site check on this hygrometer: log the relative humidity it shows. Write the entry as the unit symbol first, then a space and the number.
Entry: % 55
